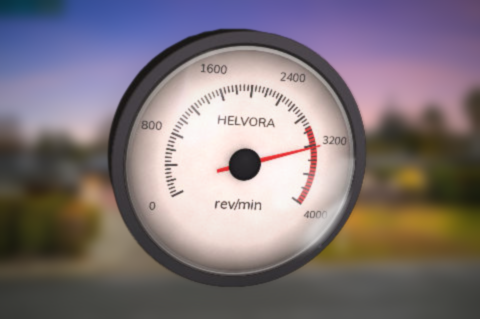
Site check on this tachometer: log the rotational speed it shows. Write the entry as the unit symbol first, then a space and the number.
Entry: rpm 3200
